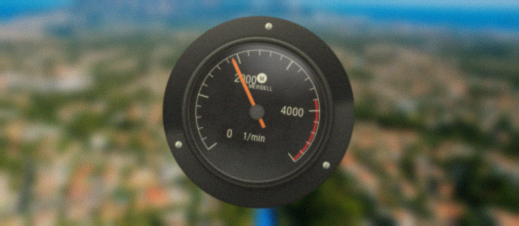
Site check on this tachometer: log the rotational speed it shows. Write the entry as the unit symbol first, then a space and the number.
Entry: rpm 1900
